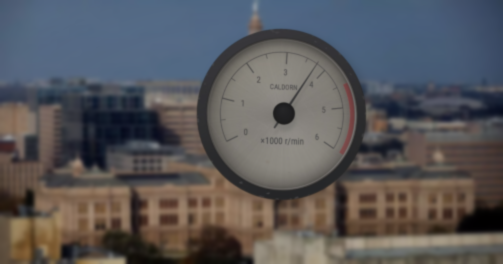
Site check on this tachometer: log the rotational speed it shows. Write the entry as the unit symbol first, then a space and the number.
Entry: rpm 3750
